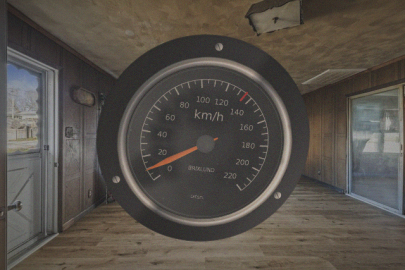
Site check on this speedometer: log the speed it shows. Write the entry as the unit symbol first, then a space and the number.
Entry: km/h 10
